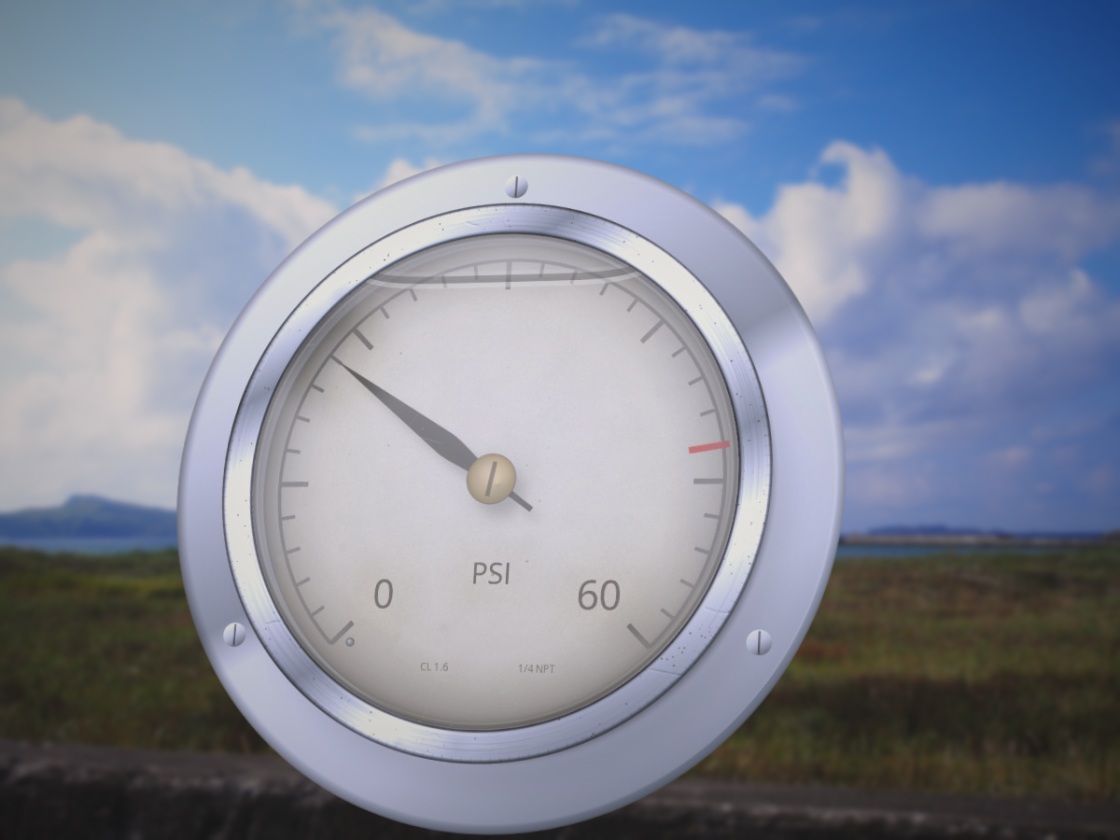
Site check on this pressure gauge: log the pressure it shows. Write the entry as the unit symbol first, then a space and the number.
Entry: psi 18
